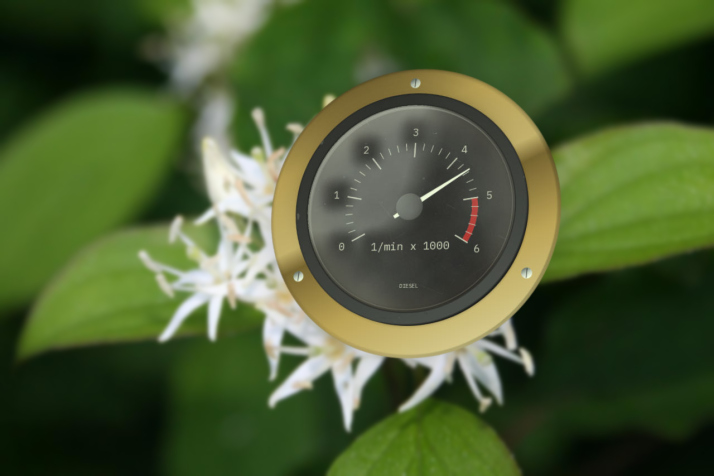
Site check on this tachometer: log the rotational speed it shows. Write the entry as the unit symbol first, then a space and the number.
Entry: rpm 4400
